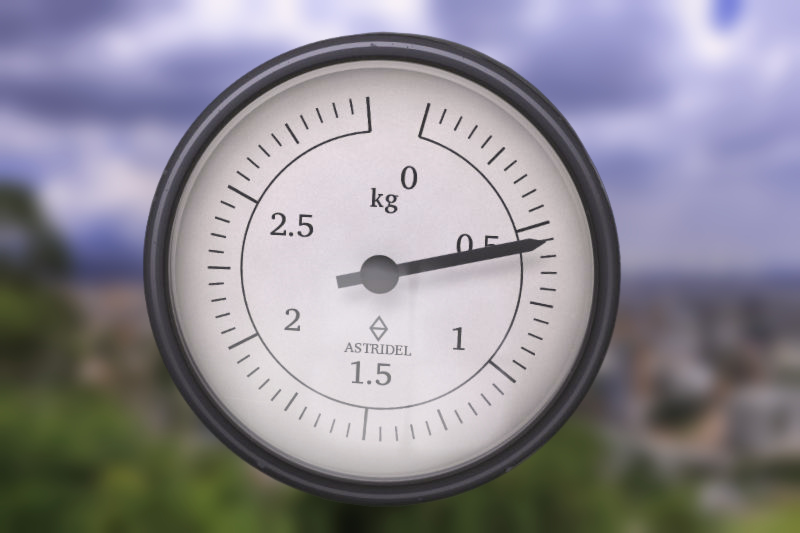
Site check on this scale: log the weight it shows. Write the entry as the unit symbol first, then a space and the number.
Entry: kg 0.55
